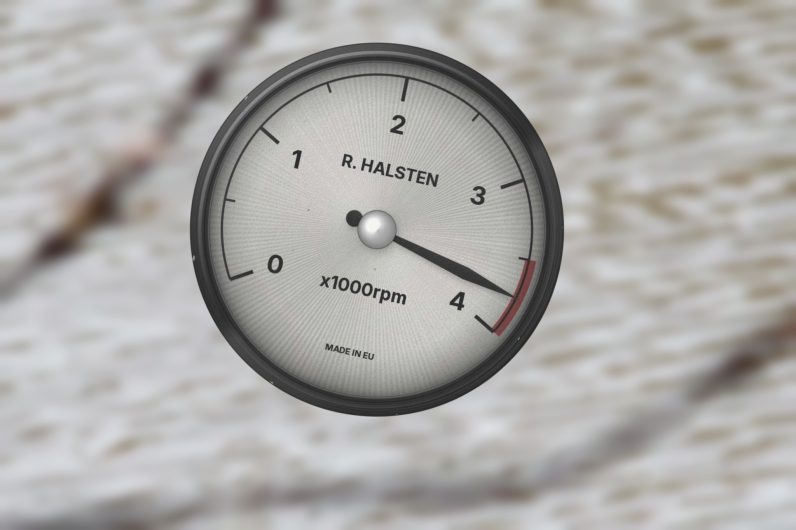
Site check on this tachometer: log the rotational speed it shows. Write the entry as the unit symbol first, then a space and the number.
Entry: rpm 3750
